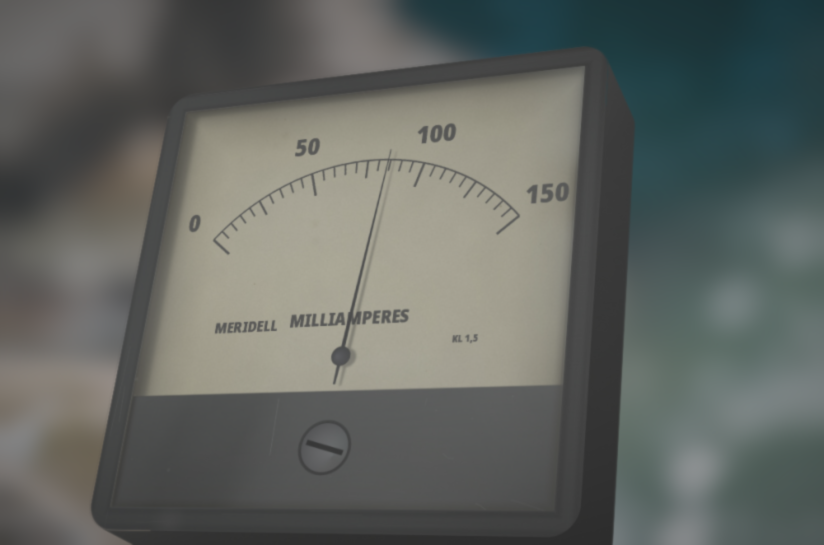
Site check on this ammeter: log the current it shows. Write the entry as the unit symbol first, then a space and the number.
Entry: mA 85
